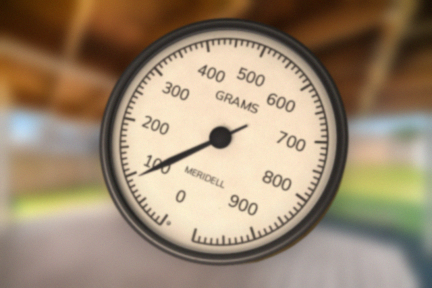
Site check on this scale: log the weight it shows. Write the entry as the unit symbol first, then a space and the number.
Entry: g 90
